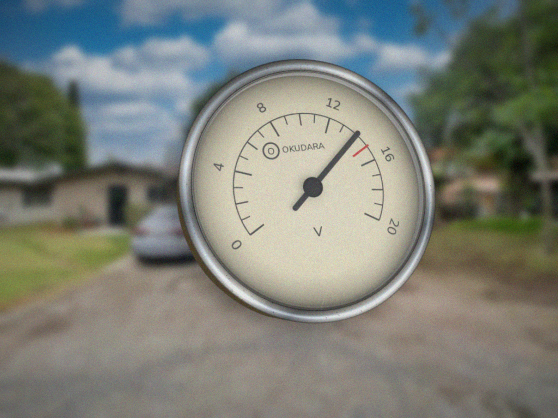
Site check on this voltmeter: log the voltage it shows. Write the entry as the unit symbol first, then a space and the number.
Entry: V 14
